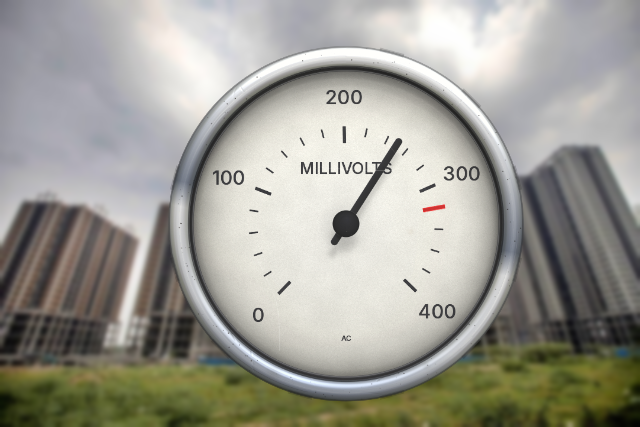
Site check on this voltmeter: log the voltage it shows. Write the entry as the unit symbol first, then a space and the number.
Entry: mV 250
